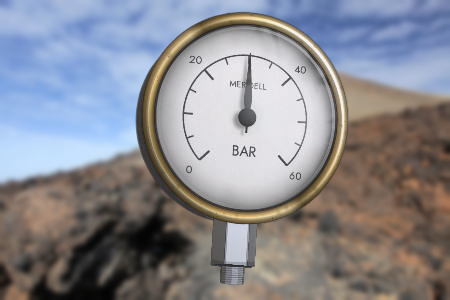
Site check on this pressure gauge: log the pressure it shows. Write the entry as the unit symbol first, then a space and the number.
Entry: bar 30
